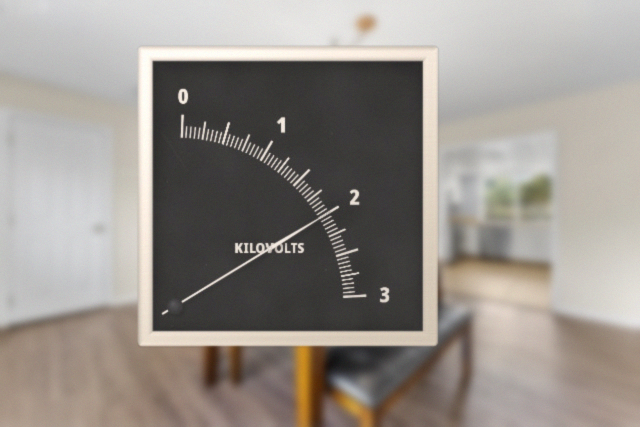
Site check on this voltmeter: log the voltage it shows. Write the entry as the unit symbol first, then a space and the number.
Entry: kV 2
